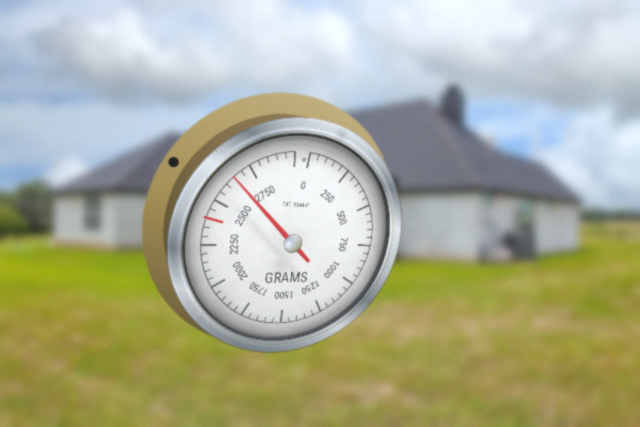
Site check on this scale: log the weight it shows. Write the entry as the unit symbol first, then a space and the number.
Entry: g 2650
